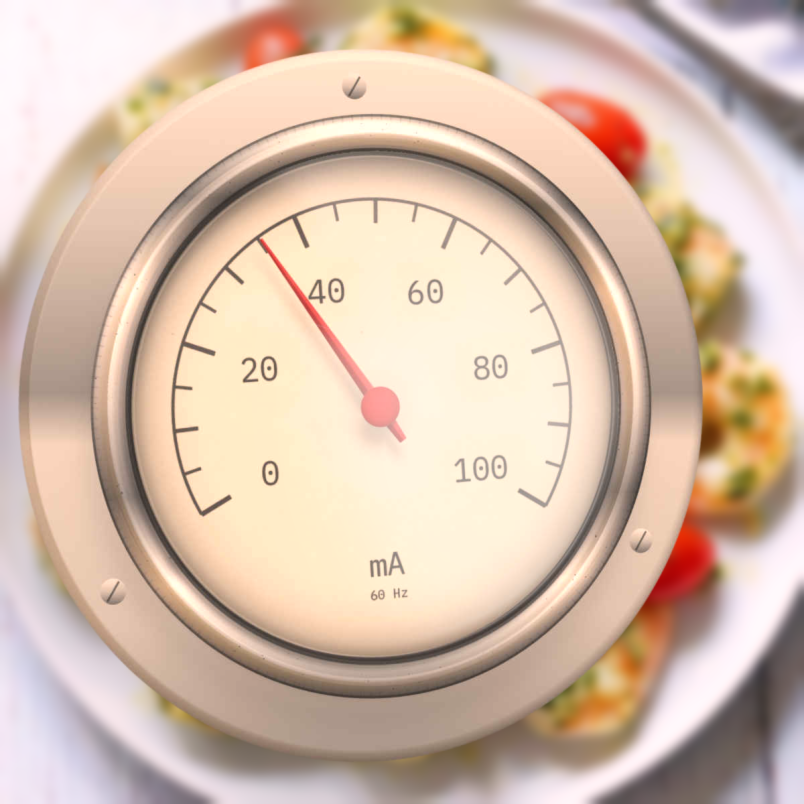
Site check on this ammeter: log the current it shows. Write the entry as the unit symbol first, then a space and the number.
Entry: mA 35
